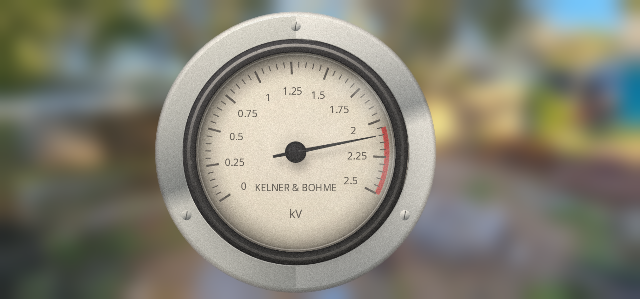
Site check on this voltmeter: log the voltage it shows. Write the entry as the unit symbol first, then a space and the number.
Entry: kV 2.1
